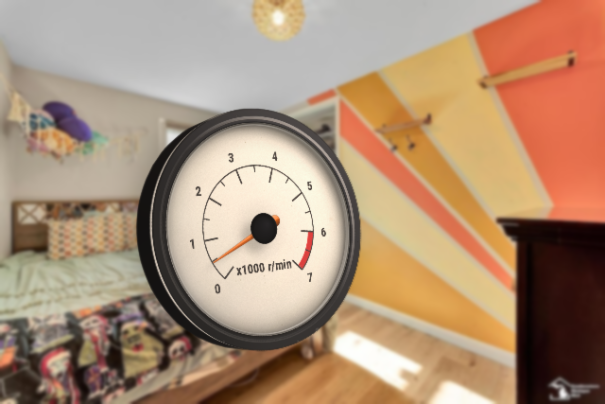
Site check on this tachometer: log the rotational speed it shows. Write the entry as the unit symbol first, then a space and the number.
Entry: rpm 500
